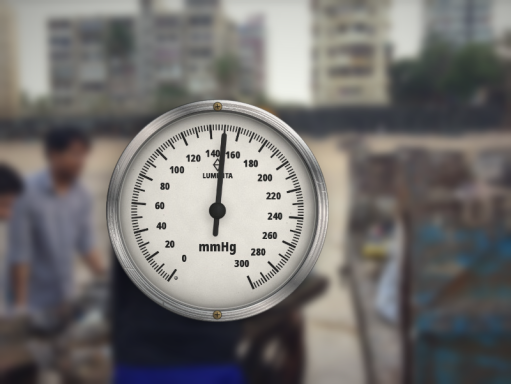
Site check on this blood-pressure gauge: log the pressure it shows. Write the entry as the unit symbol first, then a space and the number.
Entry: mmHg 150
